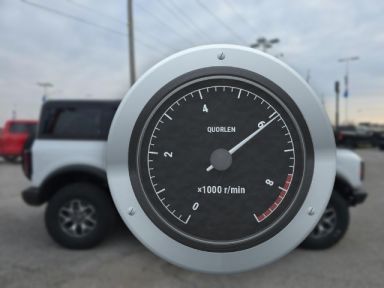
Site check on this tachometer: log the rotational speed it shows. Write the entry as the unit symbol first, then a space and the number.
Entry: rpm 6100
